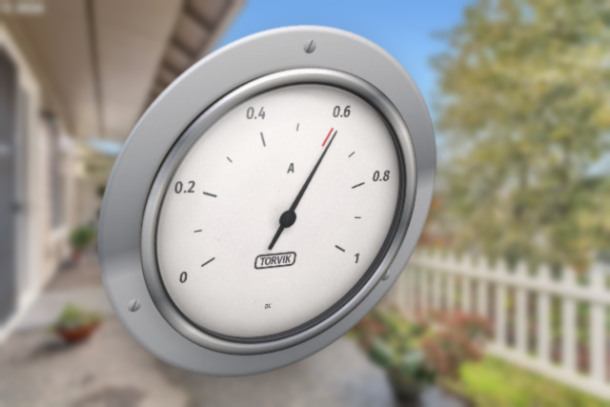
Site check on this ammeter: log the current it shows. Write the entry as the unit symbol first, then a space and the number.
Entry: A 0.6
